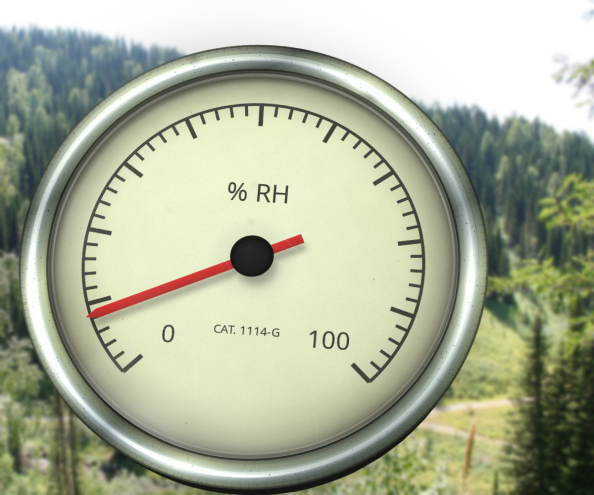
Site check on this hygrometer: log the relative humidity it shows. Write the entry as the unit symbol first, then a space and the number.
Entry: % 8
